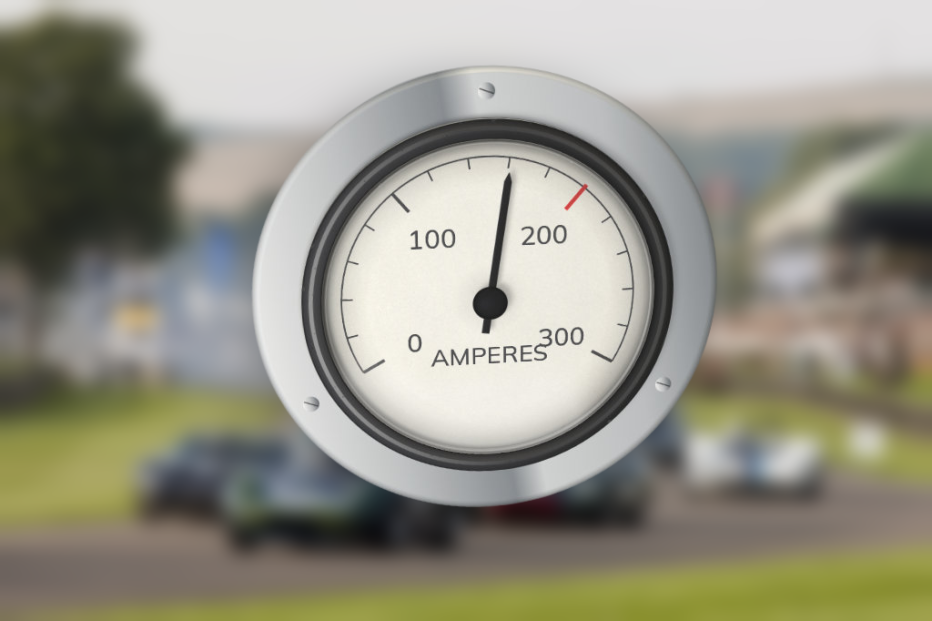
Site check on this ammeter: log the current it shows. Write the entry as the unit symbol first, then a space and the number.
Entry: A 160
